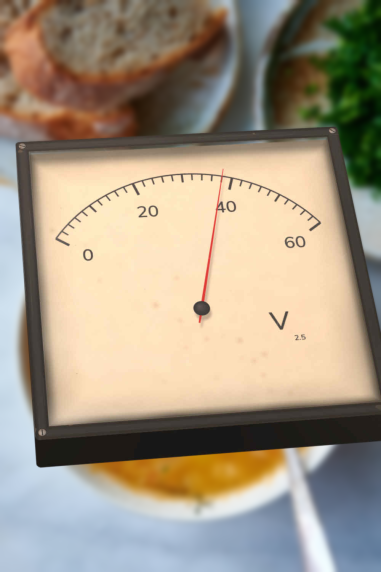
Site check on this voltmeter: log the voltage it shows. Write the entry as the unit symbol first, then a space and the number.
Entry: V 38
